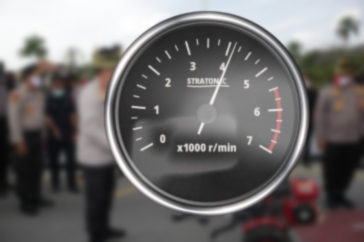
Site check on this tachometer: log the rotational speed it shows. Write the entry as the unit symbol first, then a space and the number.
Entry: rpm 4125
